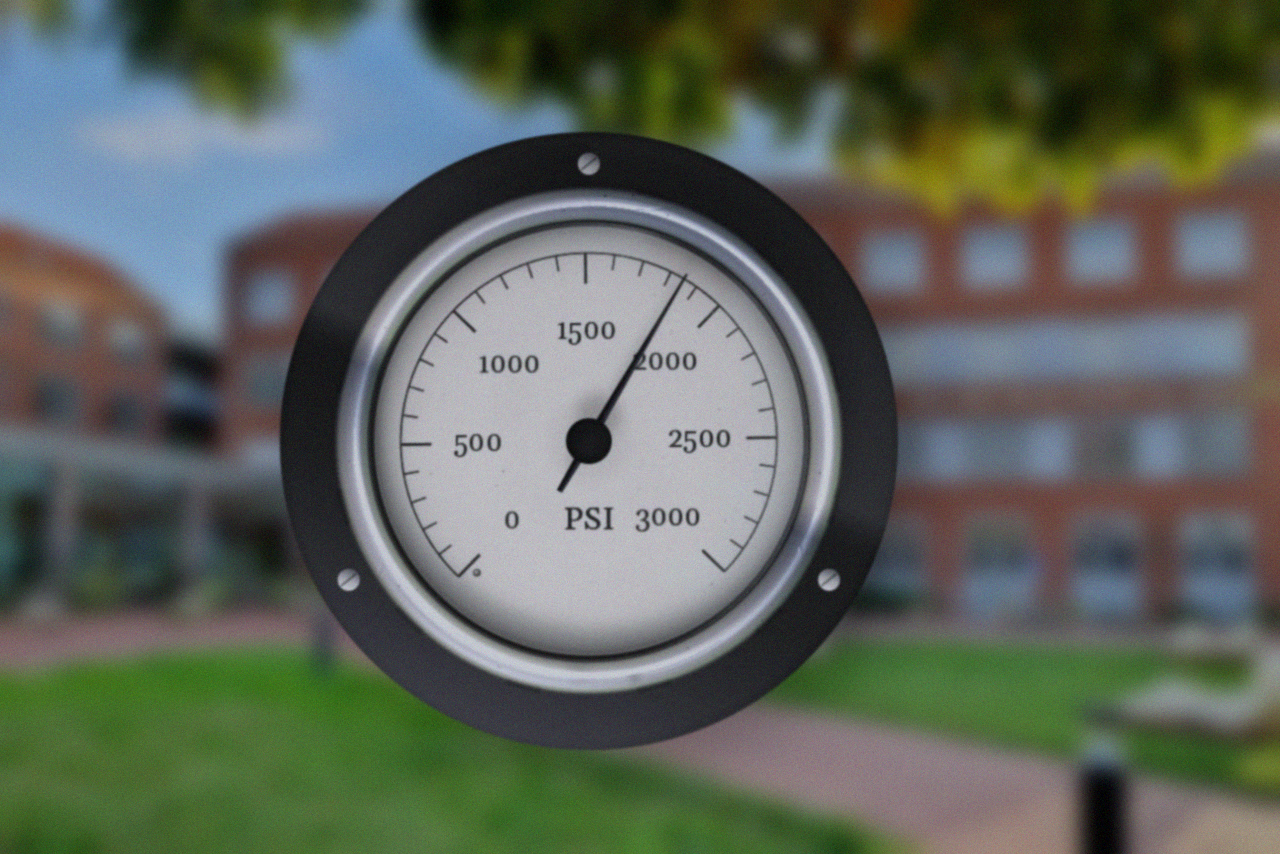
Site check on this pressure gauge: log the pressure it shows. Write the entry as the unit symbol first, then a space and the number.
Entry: psi 1850
